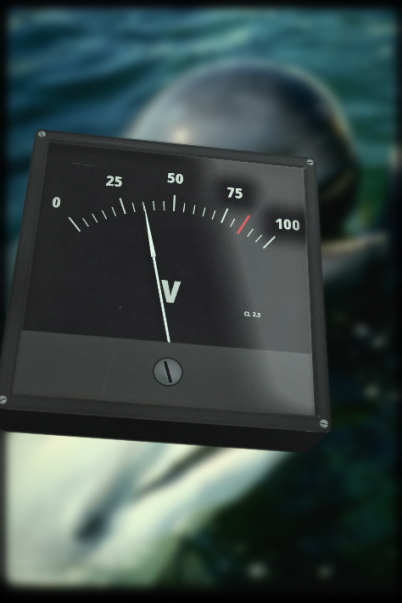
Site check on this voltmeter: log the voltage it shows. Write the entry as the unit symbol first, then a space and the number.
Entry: V 35
